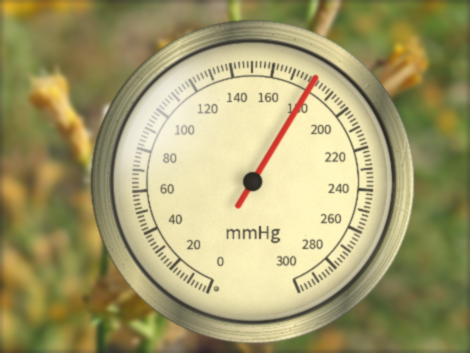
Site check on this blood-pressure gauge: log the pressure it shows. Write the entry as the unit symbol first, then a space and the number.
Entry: mmHg 180
